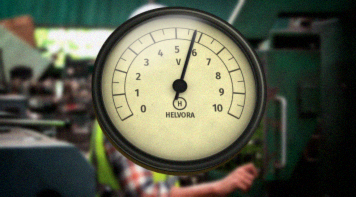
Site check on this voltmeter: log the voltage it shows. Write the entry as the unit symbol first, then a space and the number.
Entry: V 5.75
